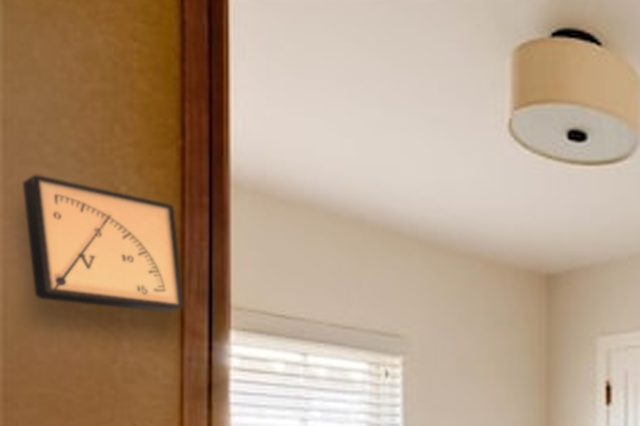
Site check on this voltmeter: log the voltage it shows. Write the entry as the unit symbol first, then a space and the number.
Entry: V 5
